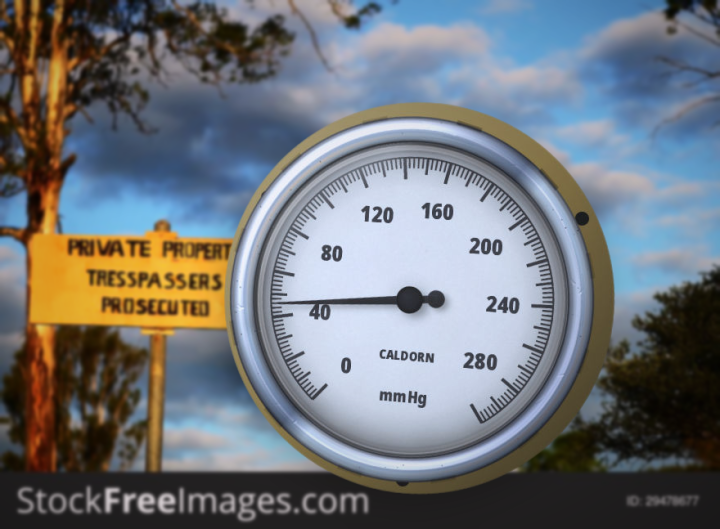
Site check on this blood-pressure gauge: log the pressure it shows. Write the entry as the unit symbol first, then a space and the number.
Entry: mmHg 46
